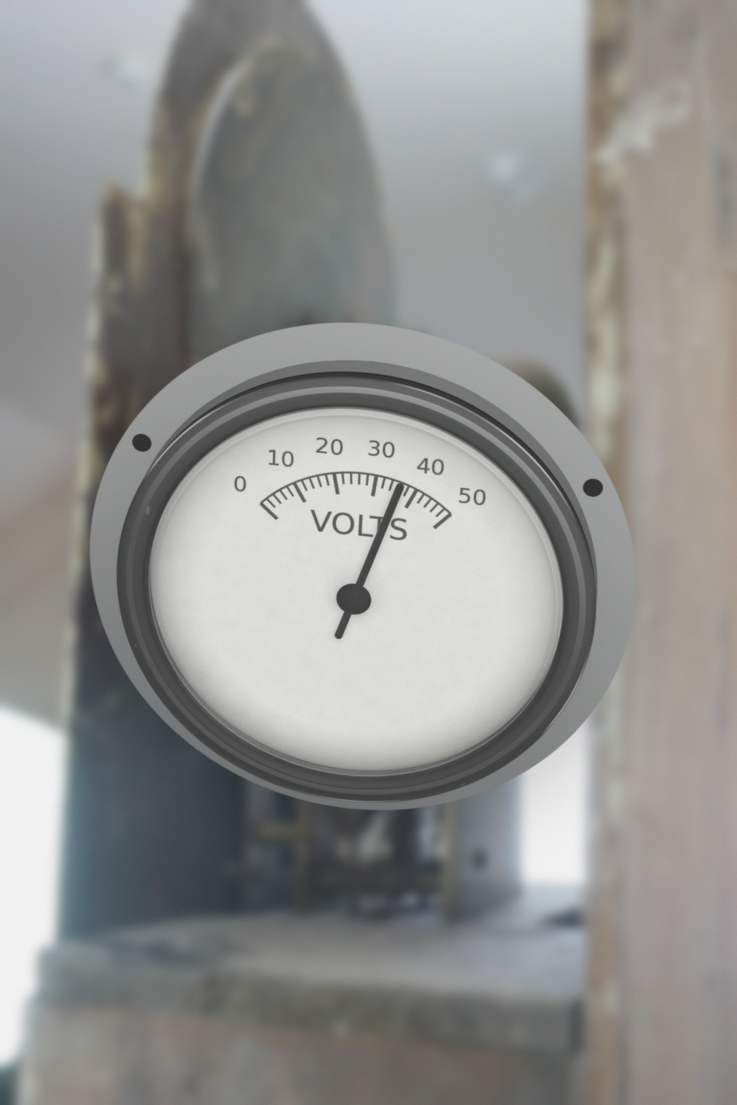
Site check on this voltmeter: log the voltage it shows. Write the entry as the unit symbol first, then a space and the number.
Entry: V 36
